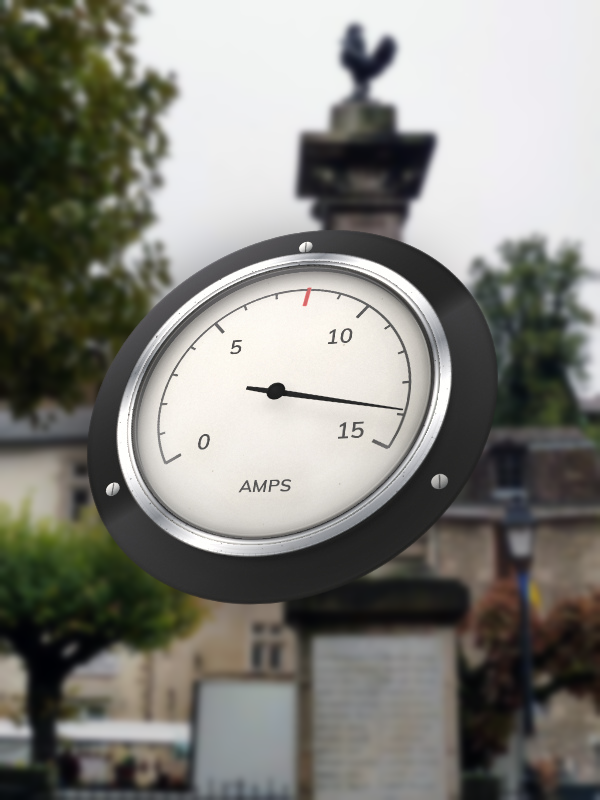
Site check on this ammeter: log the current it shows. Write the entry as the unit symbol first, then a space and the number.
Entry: A 14
